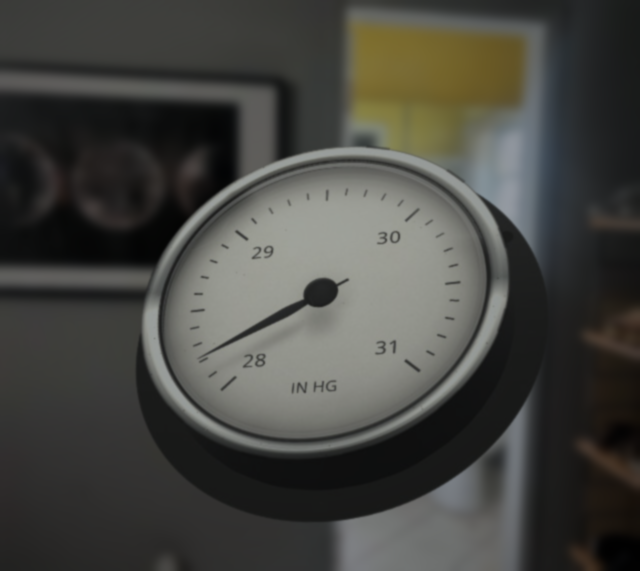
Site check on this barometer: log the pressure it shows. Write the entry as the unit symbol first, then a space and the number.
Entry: inHg 28.2
